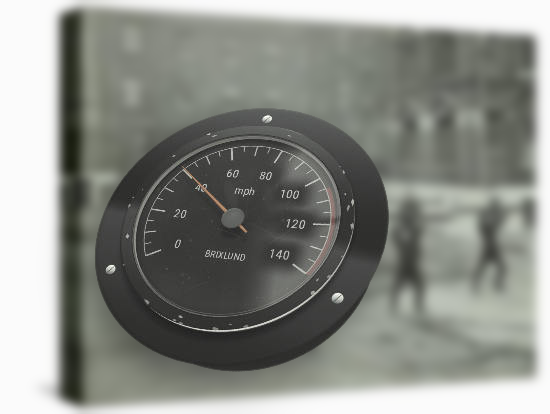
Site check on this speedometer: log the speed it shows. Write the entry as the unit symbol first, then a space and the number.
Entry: mph 40
